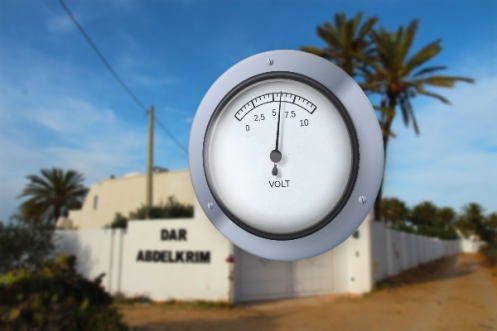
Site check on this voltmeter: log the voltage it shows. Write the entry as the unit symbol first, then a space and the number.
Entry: V 6
